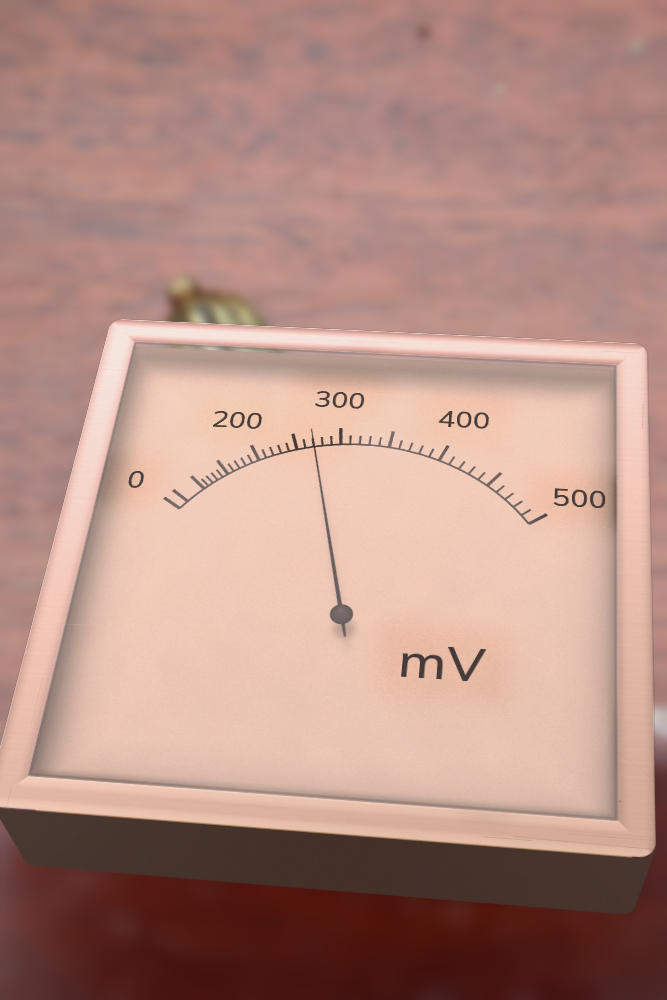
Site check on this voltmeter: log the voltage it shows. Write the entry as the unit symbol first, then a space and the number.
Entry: mV 270
